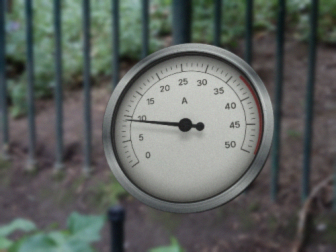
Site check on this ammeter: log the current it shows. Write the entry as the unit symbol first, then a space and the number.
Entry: A 9
